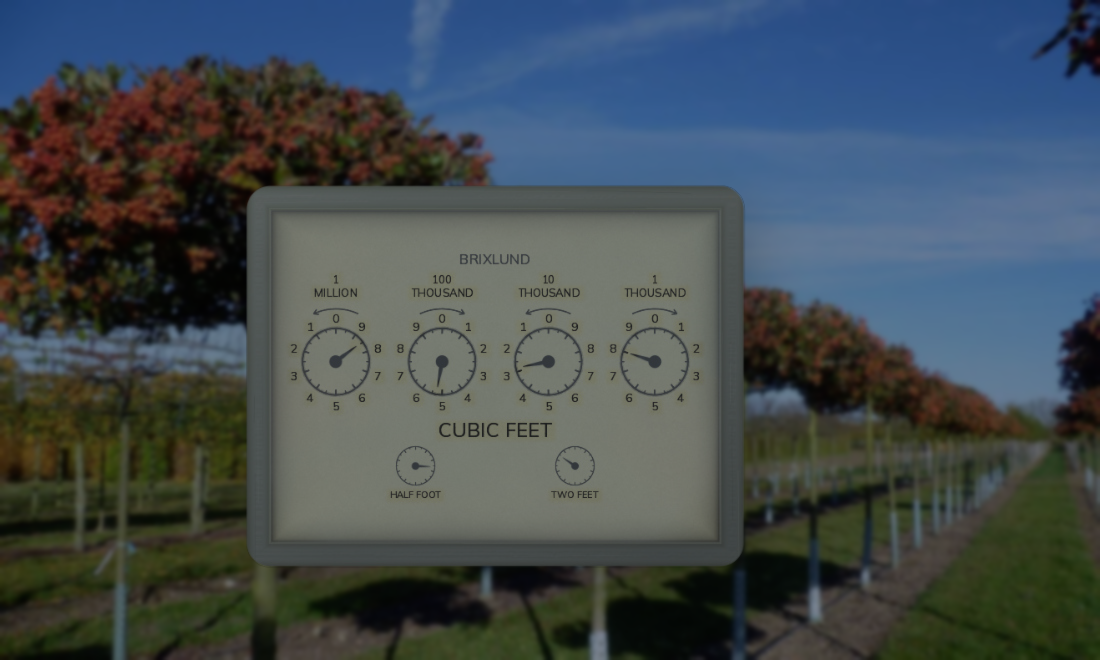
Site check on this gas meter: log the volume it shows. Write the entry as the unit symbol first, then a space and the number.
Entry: ft³ 852800
